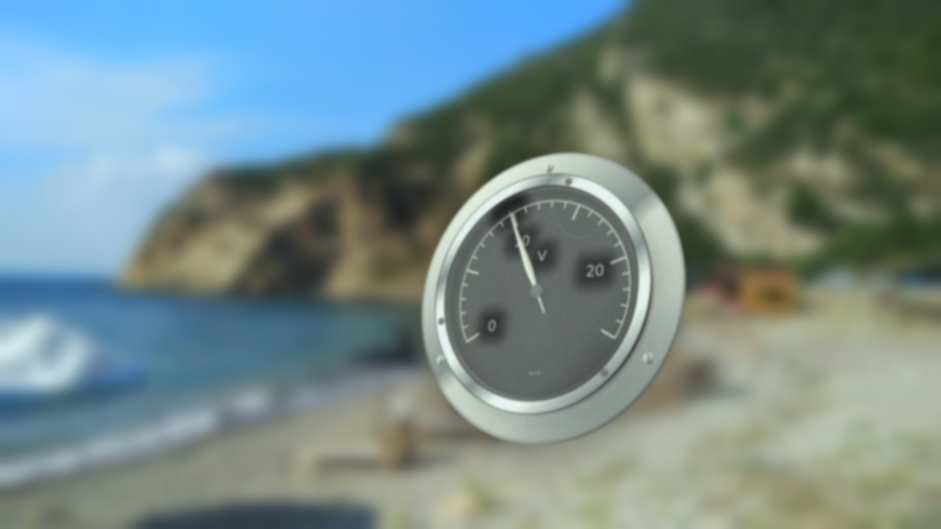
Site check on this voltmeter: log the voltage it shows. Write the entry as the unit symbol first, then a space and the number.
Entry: V 10
